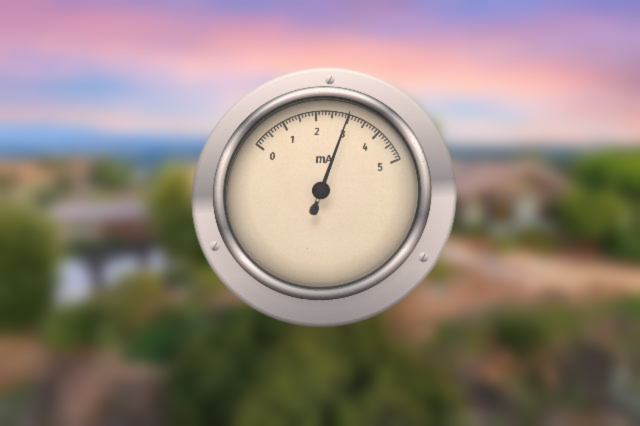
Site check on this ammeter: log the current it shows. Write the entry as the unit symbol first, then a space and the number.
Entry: mA 3
